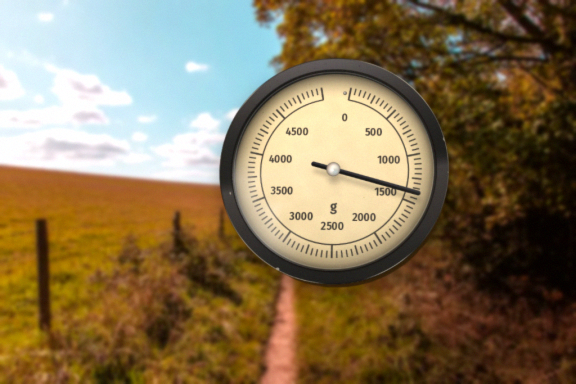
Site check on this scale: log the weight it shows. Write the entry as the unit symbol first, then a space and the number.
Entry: g 1400
